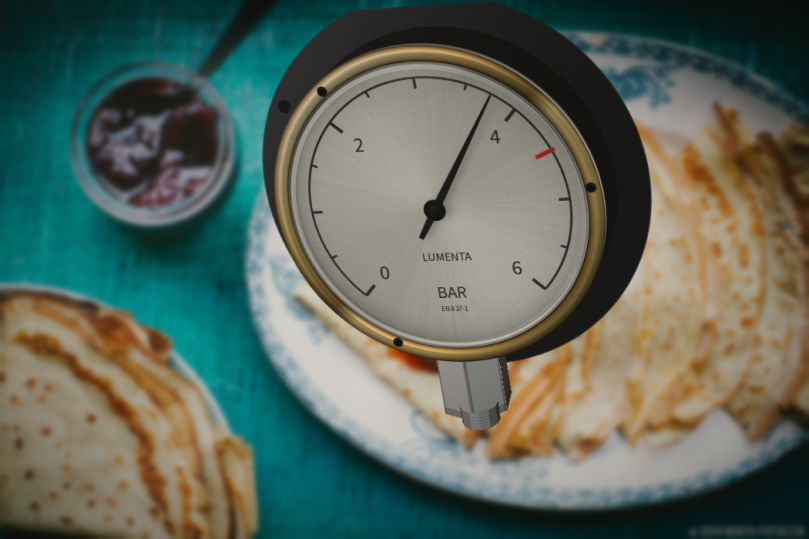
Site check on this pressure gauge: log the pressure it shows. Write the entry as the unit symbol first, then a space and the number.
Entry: bar 3.75
